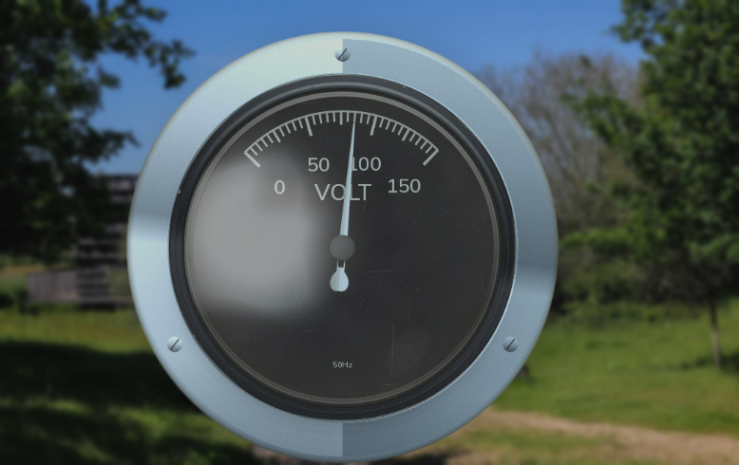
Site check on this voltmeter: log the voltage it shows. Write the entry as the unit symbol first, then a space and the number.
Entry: V 85
